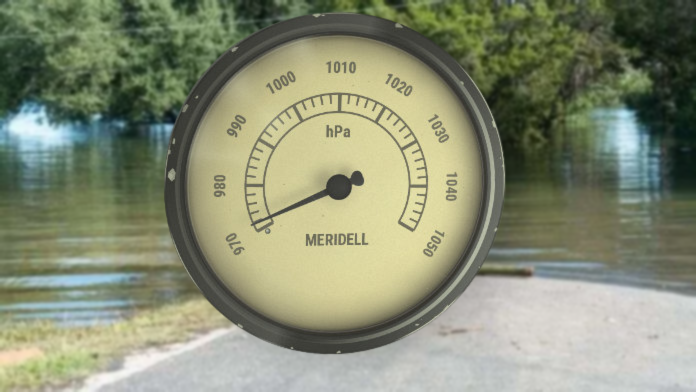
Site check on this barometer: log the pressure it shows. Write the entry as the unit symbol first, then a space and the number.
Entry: hPa 972
